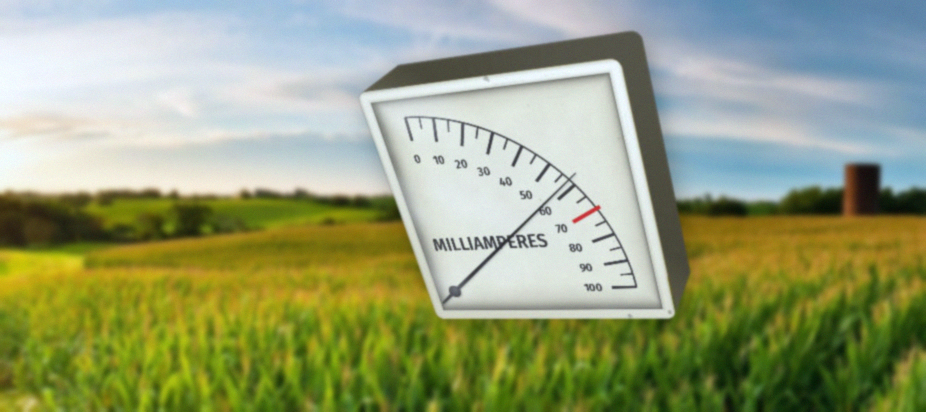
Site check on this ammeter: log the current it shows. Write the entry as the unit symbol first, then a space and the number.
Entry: mA 57.5
